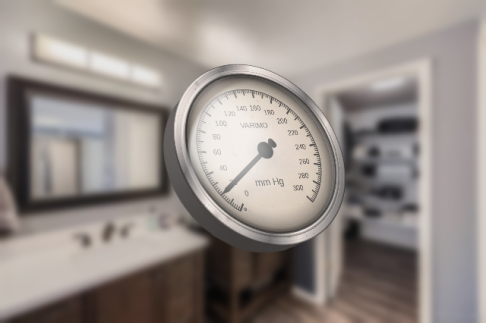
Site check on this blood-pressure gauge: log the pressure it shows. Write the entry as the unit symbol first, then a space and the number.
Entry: mmHg 20
